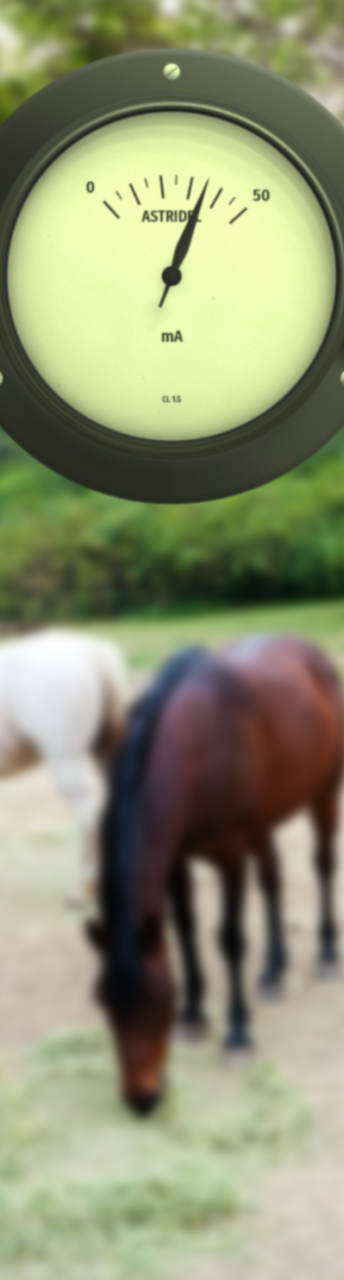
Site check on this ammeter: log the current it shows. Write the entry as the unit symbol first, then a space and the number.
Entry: mA 35
